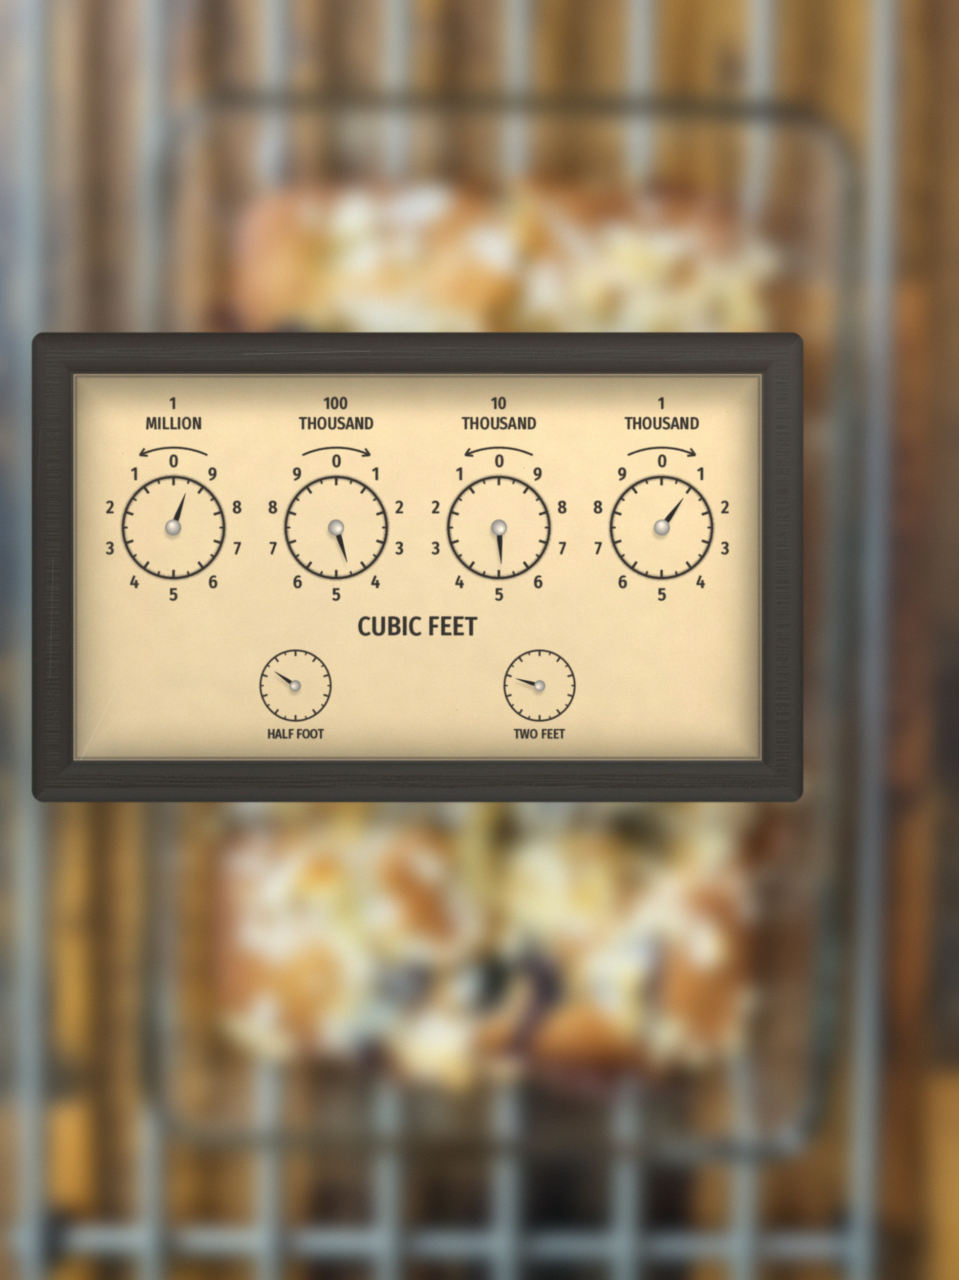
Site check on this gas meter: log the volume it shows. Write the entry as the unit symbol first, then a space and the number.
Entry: ft³ 945100
